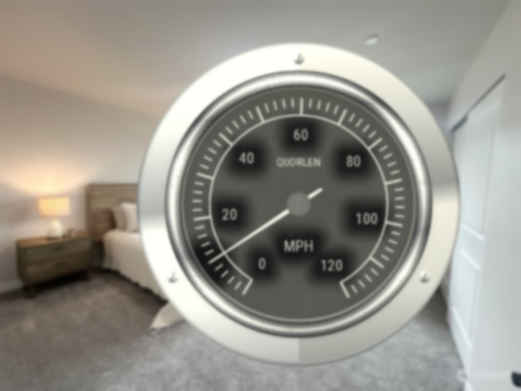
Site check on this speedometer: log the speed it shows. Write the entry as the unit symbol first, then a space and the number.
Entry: mph 10
